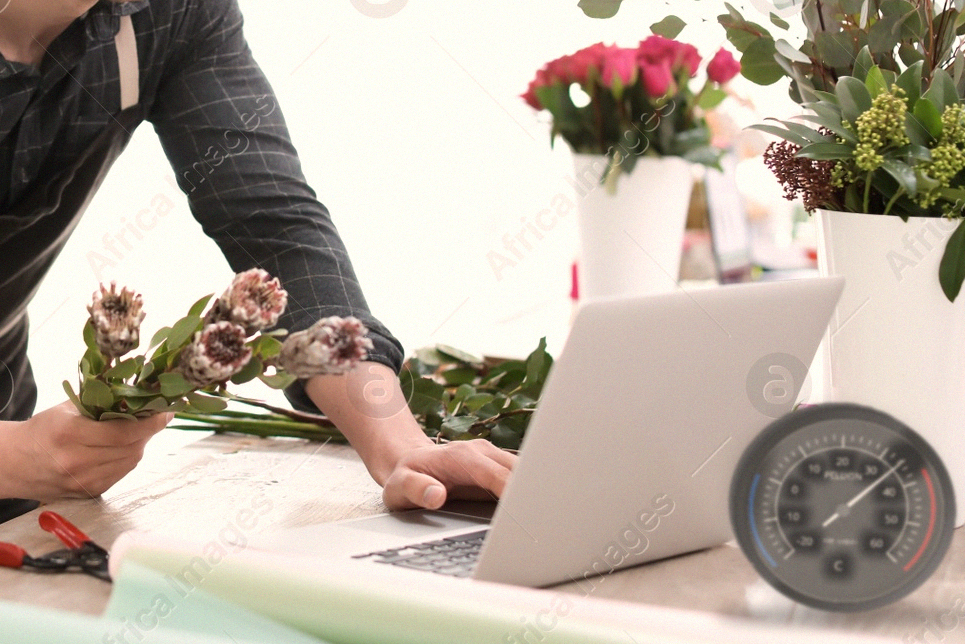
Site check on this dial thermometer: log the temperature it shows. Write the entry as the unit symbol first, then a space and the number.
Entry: °C 34
